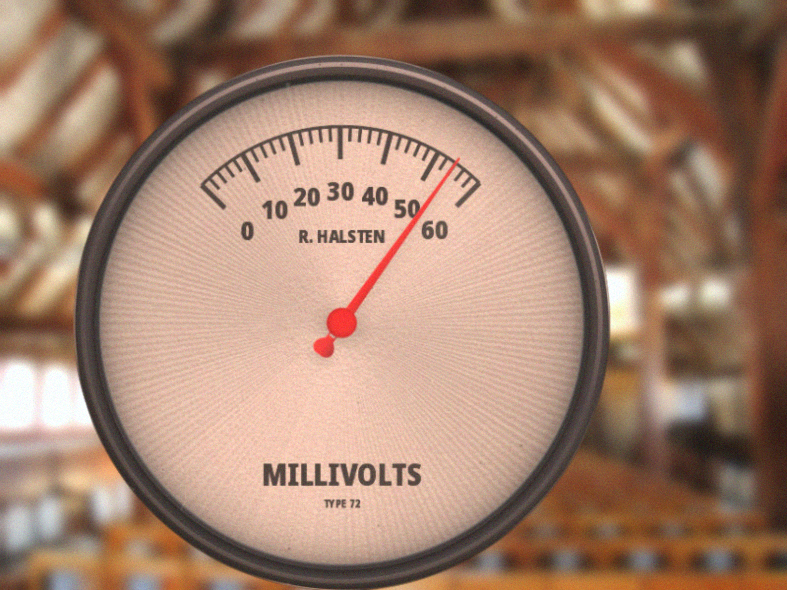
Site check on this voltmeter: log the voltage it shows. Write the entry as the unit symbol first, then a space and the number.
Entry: mV 54
